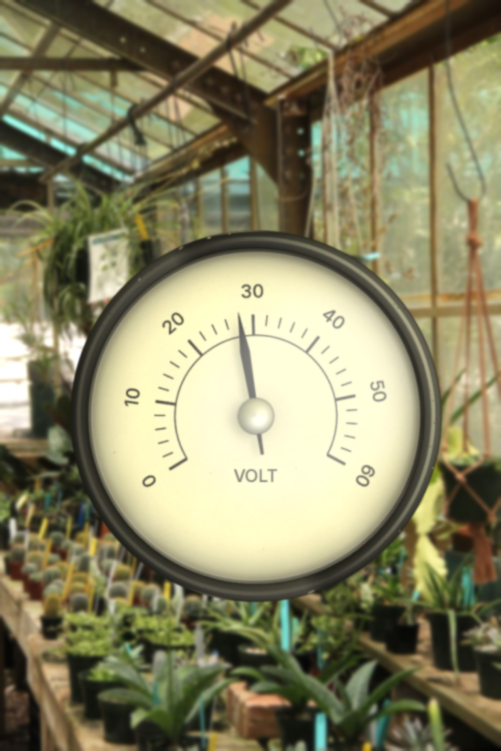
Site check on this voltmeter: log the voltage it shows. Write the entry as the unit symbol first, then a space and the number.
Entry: V 28
